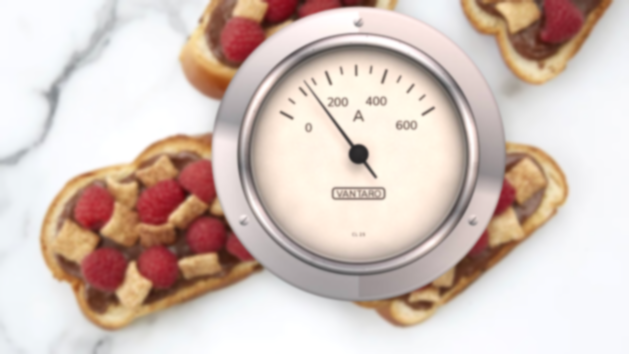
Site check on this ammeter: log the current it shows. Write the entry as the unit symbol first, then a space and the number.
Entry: A 125
